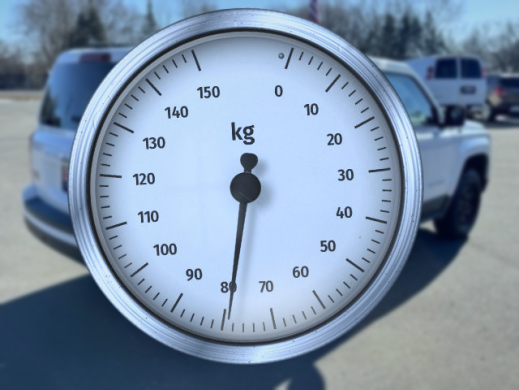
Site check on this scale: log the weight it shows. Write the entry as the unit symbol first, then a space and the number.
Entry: kg 79
